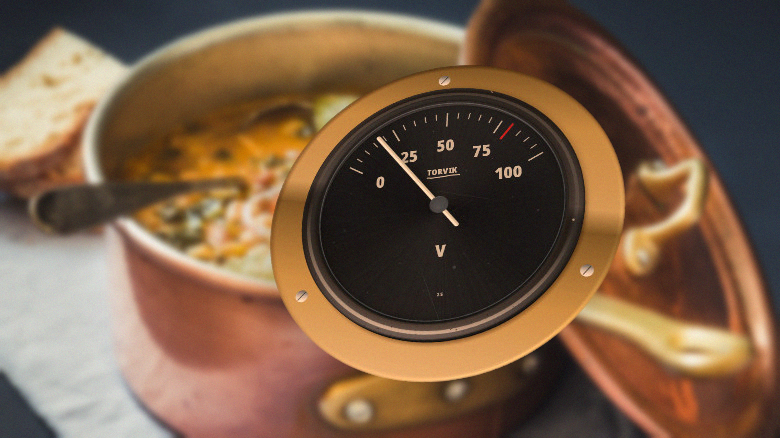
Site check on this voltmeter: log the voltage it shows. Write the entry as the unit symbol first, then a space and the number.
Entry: V 17.5
